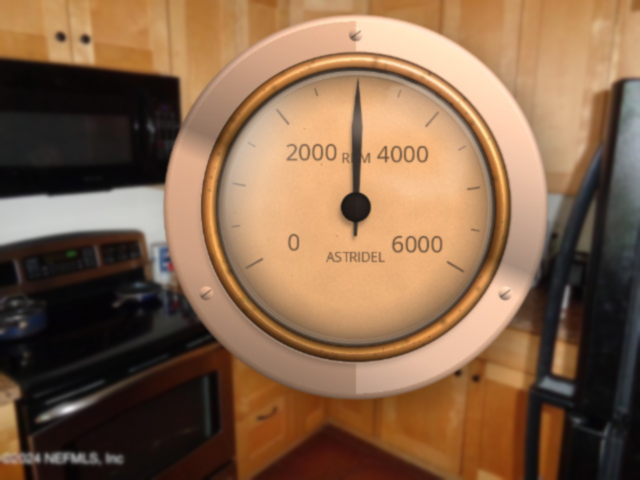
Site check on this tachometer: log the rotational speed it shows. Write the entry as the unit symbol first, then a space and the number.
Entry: rpm 3000
